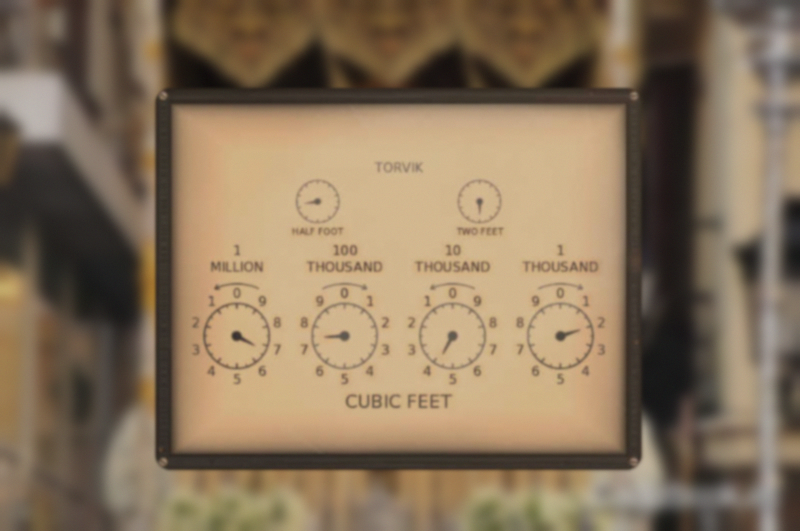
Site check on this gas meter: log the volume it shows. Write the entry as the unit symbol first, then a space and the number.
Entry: ft³ 674200
